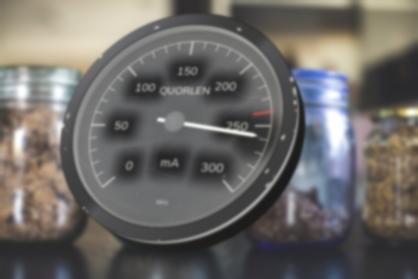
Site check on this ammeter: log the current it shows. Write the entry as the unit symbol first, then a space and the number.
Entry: mA 260
